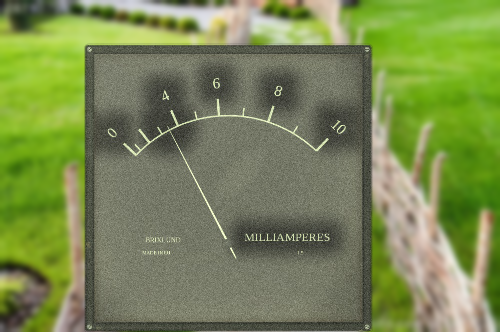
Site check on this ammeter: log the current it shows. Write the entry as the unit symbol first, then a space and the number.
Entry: mA 3.5
